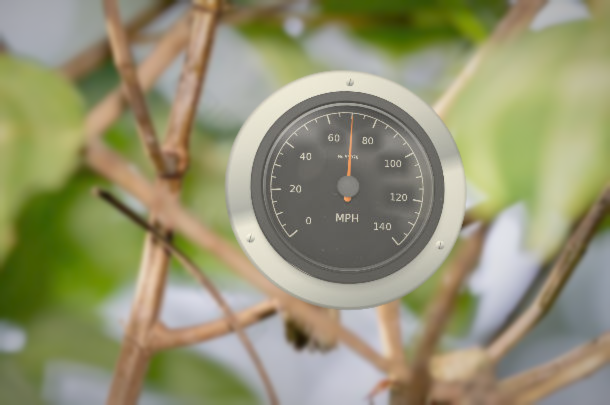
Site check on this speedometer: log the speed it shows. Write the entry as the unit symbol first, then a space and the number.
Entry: mph 70
